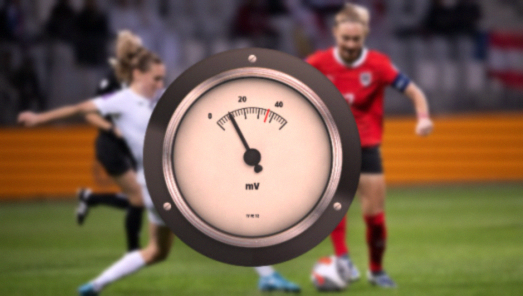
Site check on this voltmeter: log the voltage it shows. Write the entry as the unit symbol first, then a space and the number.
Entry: mV 10
